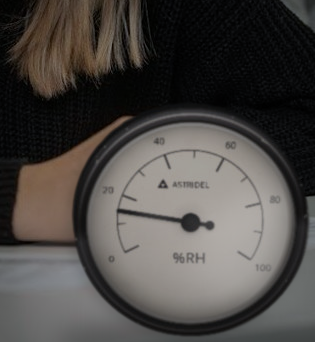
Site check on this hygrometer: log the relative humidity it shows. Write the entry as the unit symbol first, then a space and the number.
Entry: % 15
